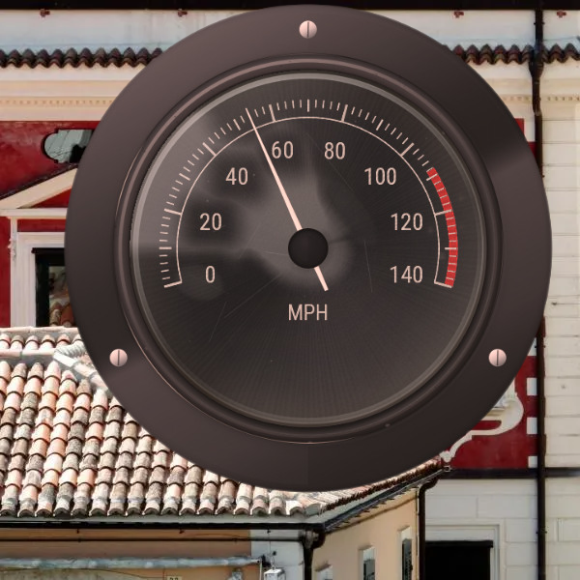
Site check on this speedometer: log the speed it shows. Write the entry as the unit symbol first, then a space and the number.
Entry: mph 54
